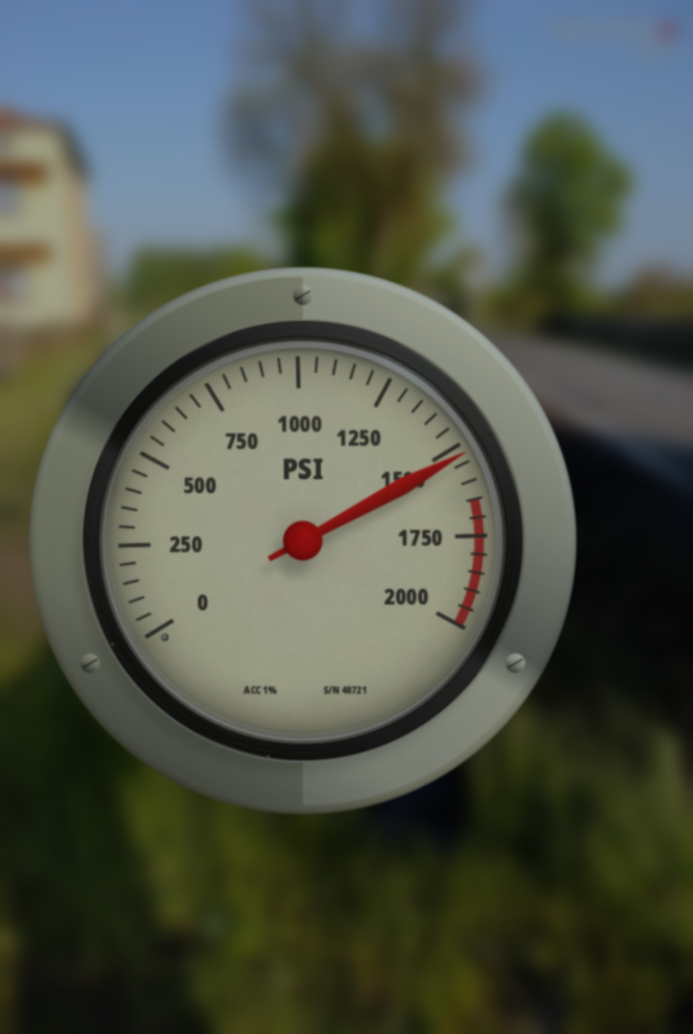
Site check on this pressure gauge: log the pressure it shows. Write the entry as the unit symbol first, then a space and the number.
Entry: psi 1525
